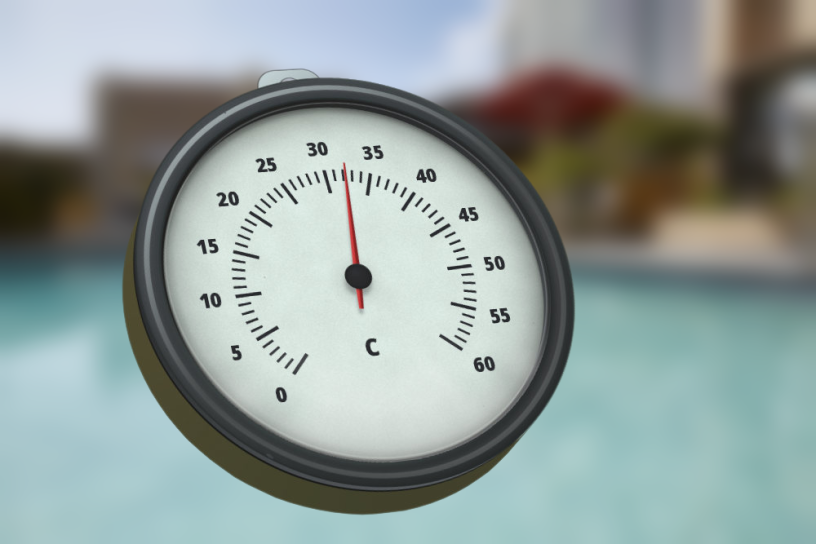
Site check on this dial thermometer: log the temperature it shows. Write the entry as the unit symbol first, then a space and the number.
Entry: °C 32
